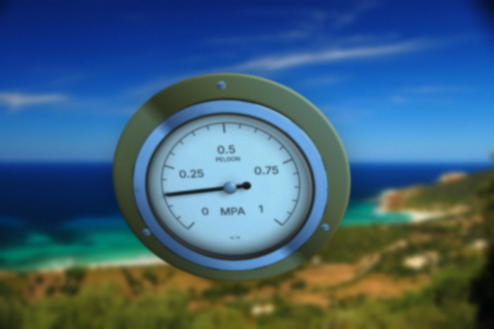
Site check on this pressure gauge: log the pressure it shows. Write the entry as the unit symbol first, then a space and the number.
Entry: MPa 0.15
